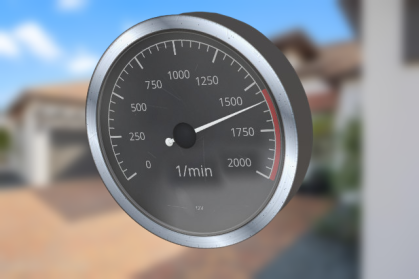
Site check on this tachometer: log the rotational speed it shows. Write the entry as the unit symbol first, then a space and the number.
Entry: rpm 1600
